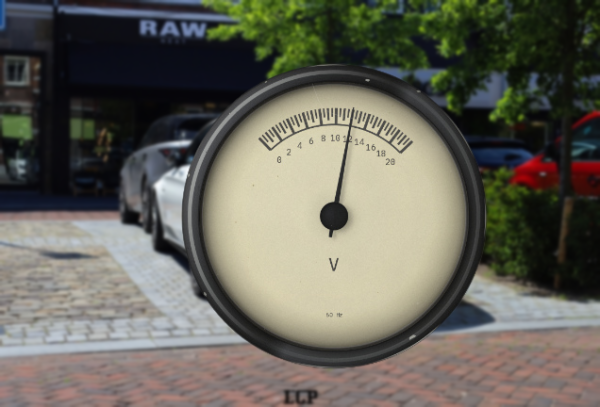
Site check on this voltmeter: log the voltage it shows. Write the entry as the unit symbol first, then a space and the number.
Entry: V 12
